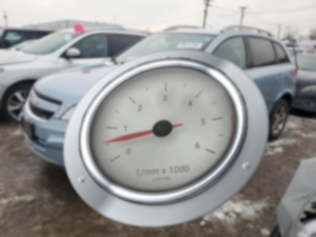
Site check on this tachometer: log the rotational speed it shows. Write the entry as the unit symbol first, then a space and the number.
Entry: rpm 500
